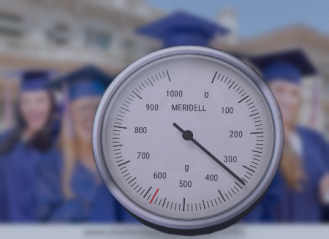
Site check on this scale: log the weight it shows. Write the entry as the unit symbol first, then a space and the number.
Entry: g 340
